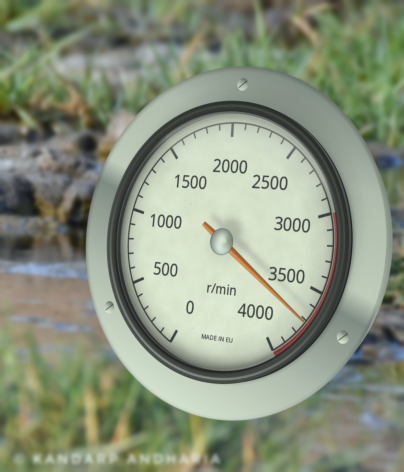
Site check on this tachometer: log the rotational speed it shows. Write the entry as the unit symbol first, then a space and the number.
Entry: rpm 3700
